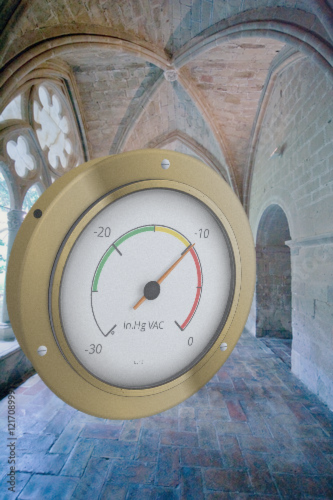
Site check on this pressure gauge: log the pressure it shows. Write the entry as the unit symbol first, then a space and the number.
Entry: inHg -10
